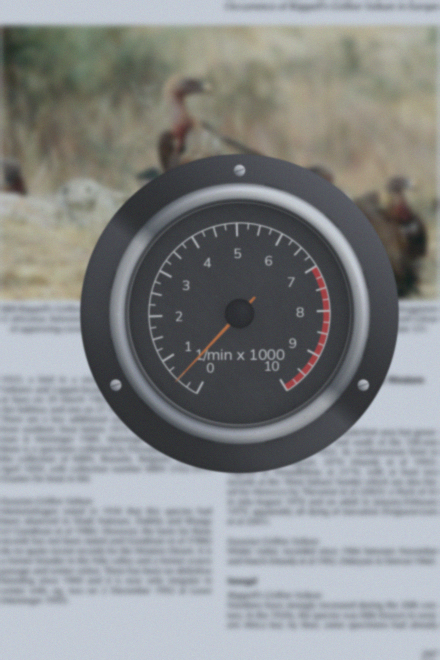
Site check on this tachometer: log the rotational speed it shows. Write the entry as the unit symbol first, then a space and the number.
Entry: rpm 500
